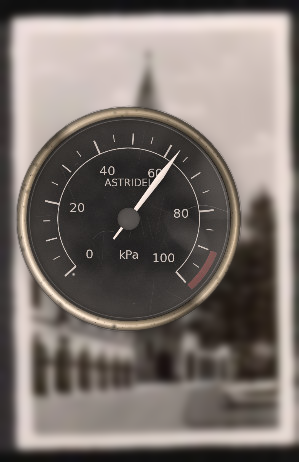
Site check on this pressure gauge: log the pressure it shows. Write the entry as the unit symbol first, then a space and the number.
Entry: kPa 62.5
